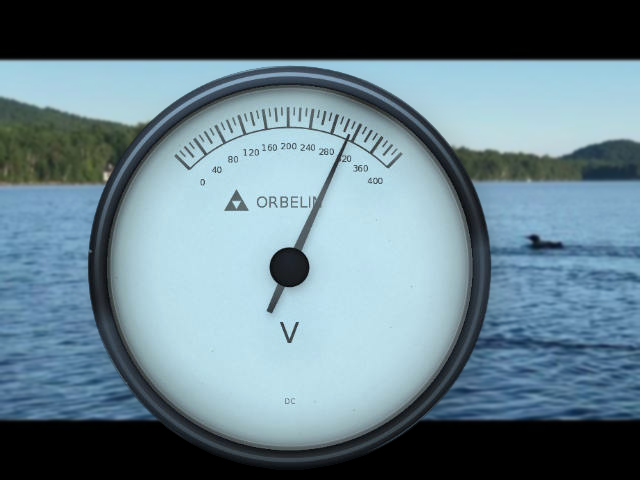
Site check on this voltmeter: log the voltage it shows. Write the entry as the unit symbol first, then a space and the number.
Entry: V 310
